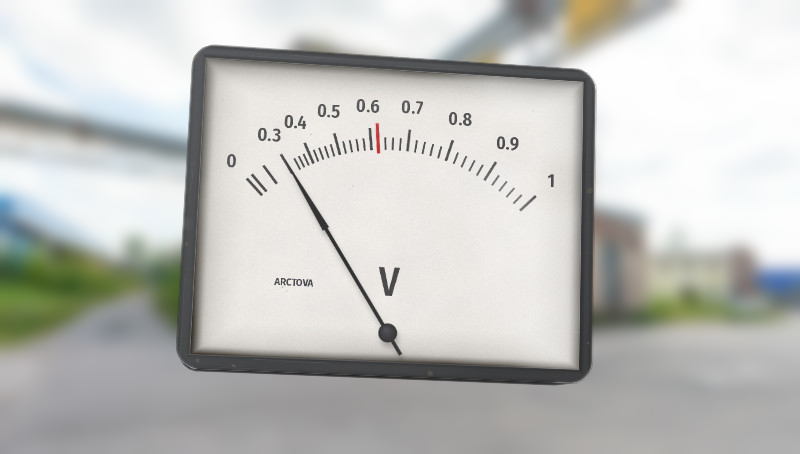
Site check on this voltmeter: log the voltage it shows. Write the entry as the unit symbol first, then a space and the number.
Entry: V 0.3
